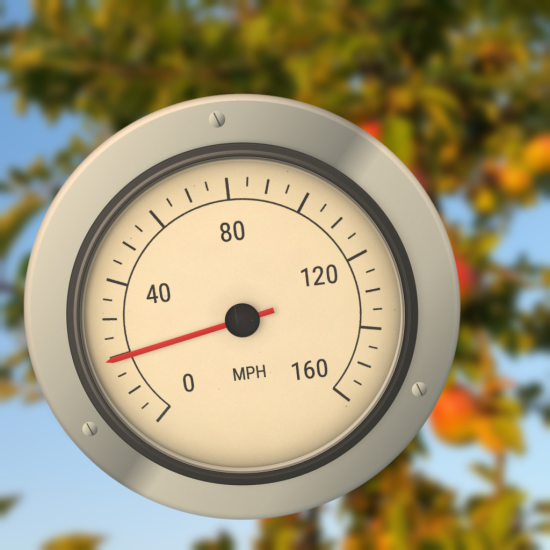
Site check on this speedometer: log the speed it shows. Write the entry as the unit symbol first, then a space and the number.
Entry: mph 20
